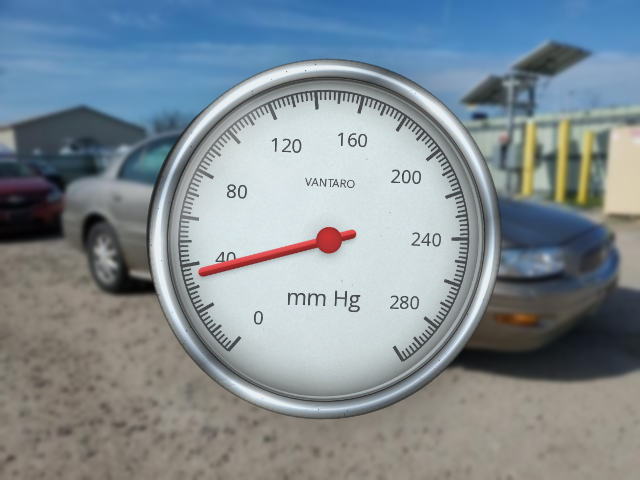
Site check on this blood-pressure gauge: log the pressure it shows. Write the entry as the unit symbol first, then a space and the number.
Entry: mmHg 36
